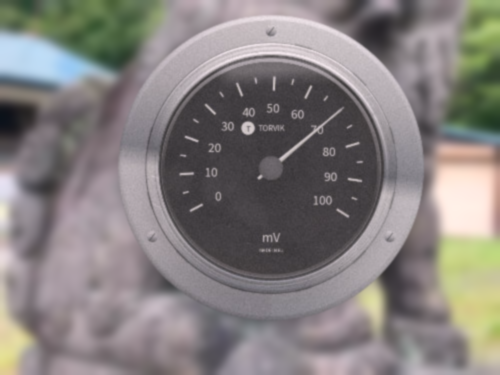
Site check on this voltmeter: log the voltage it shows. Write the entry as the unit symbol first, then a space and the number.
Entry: mV 70
